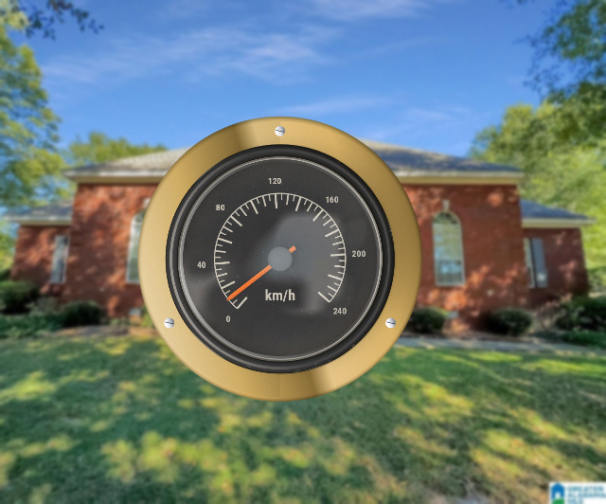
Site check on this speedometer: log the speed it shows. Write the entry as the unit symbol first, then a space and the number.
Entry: km/h 10
